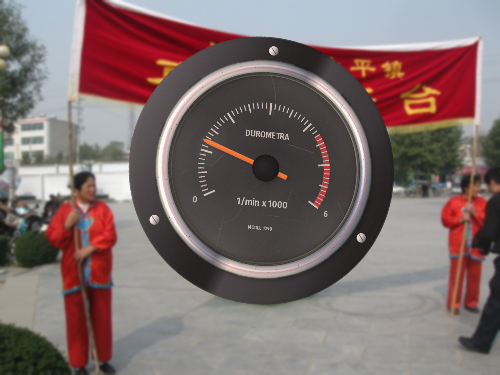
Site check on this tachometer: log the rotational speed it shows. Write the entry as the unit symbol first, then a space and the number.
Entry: rpm 1200
